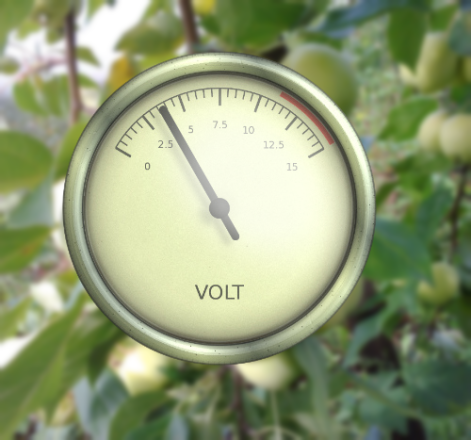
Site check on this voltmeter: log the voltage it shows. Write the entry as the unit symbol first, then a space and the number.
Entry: V 3.75
